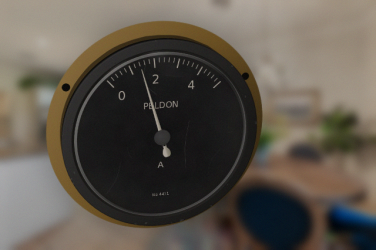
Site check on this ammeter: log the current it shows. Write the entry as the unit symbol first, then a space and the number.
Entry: A 1.4
